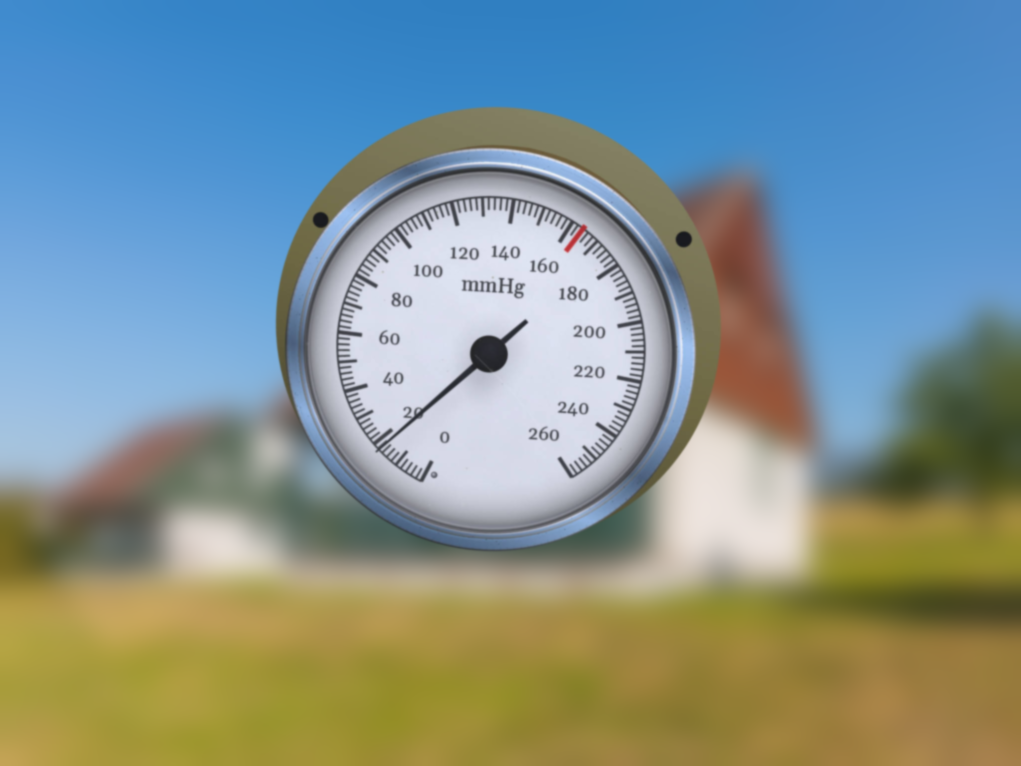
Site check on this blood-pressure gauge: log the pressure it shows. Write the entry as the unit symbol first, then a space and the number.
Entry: mmHg 18
